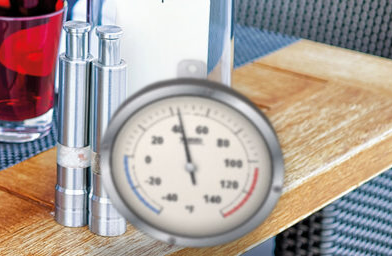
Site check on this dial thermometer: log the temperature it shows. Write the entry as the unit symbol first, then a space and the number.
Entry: °F 44
